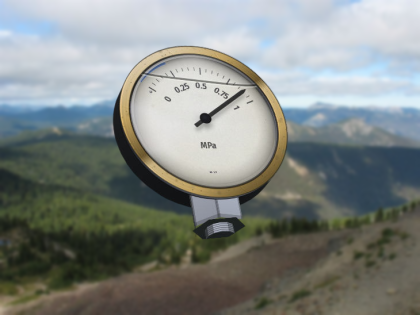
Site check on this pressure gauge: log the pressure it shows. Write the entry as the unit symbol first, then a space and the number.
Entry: MPa 0.9
